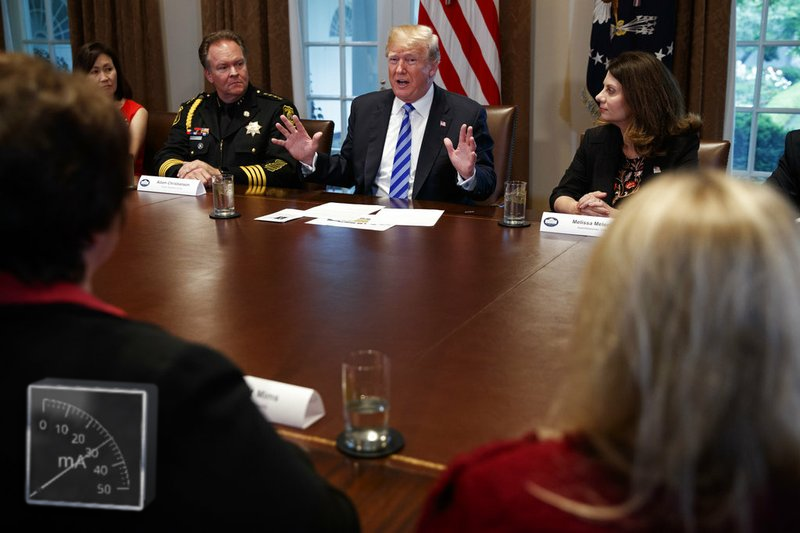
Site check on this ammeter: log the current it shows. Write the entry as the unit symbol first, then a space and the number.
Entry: mA 30
